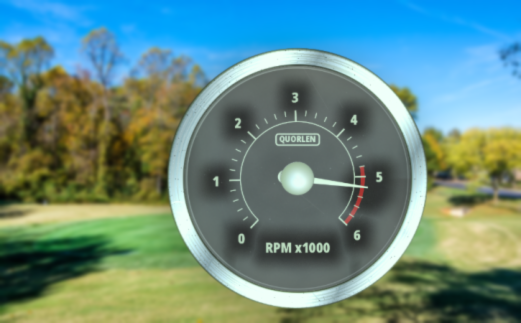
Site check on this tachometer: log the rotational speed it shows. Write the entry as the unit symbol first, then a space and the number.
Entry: rpm 5200
